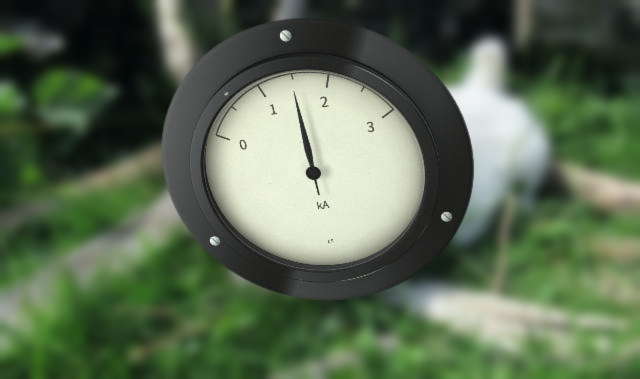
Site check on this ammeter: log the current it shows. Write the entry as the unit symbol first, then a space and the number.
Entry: kA 1.5
